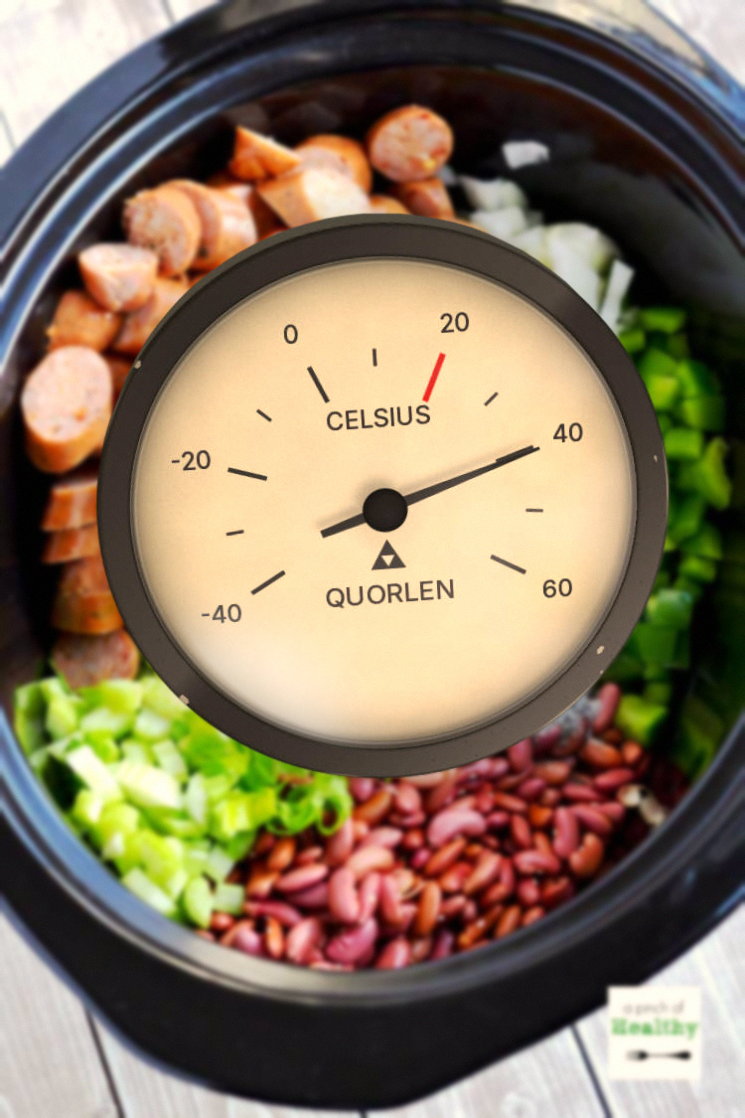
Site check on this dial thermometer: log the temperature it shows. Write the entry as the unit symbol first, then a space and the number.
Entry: °C 40
